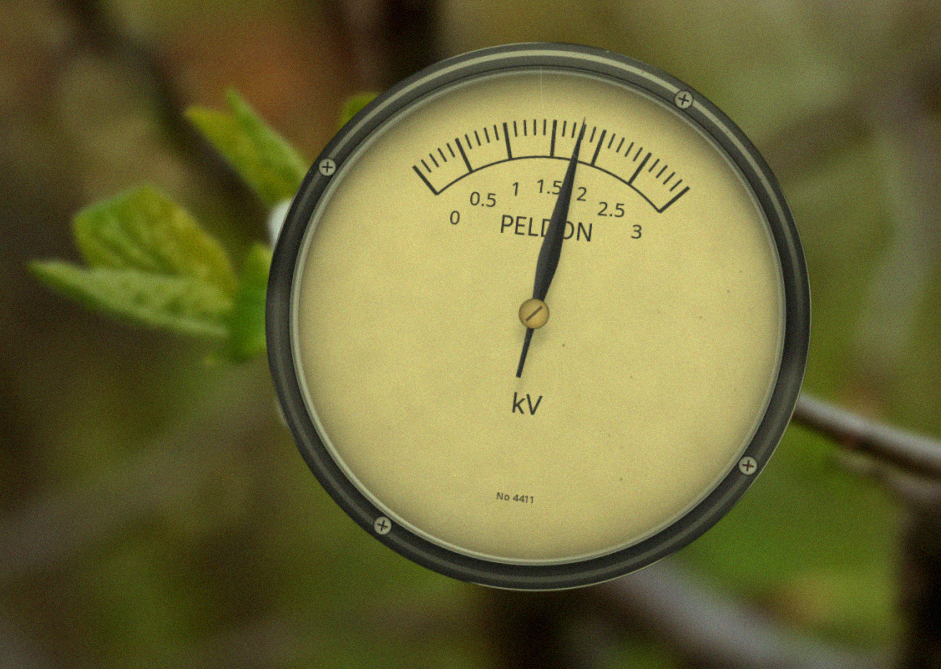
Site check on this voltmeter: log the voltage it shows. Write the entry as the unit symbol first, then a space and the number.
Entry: kV 1.8
